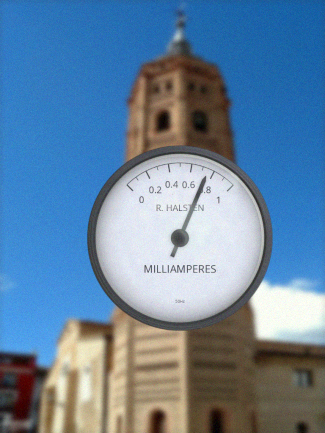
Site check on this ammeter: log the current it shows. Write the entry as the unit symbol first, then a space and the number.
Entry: mA 0.75
